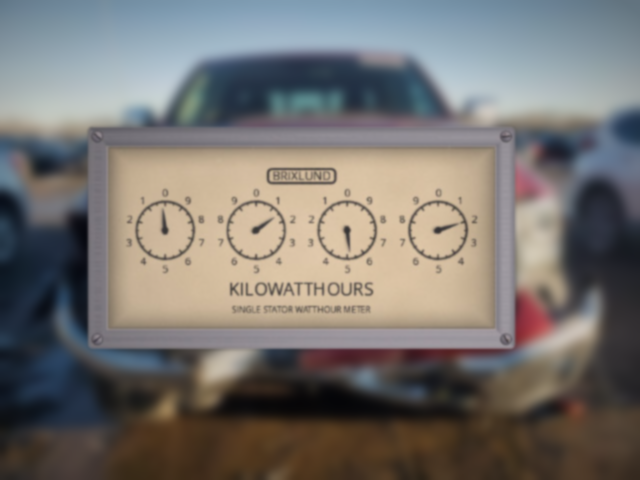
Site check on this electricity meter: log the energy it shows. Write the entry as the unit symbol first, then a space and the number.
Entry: kWh 152
